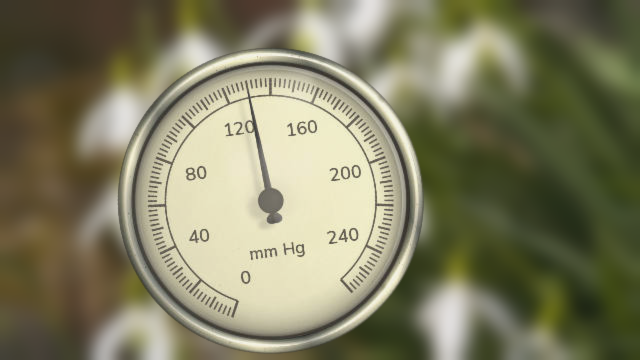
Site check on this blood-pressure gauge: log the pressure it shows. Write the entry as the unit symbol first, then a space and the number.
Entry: mmHg 130
